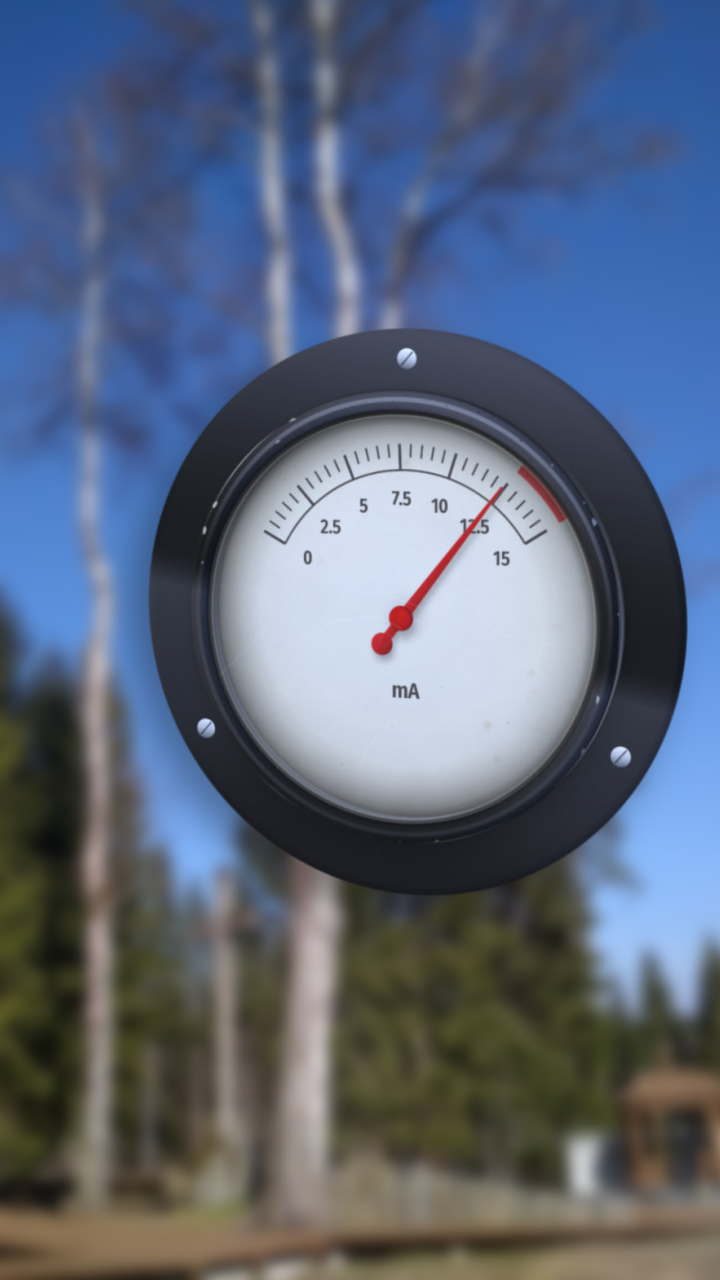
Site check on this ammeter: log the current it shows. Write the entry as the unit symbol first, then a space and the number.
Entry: mA 12.5
